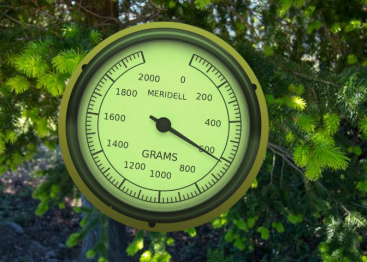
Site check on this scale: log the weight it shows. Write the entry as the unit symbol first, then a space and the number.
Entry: g 620
